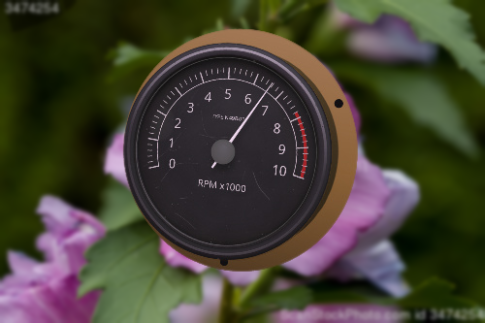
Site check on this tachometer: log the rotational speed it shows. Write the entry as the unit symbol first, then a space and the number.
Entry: rpm 6600
